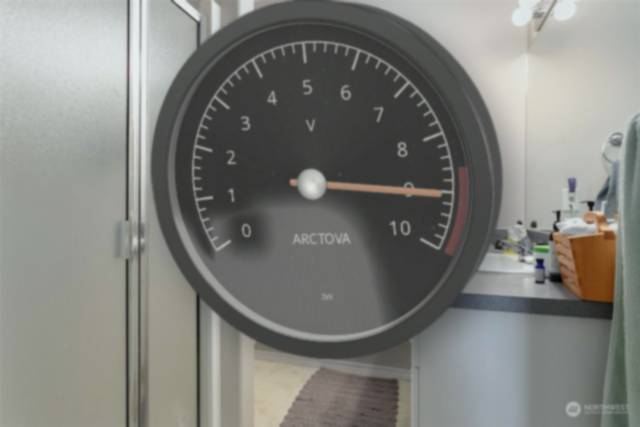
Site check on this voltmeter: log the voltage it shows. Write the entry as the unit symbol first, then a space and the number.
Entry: V 9
